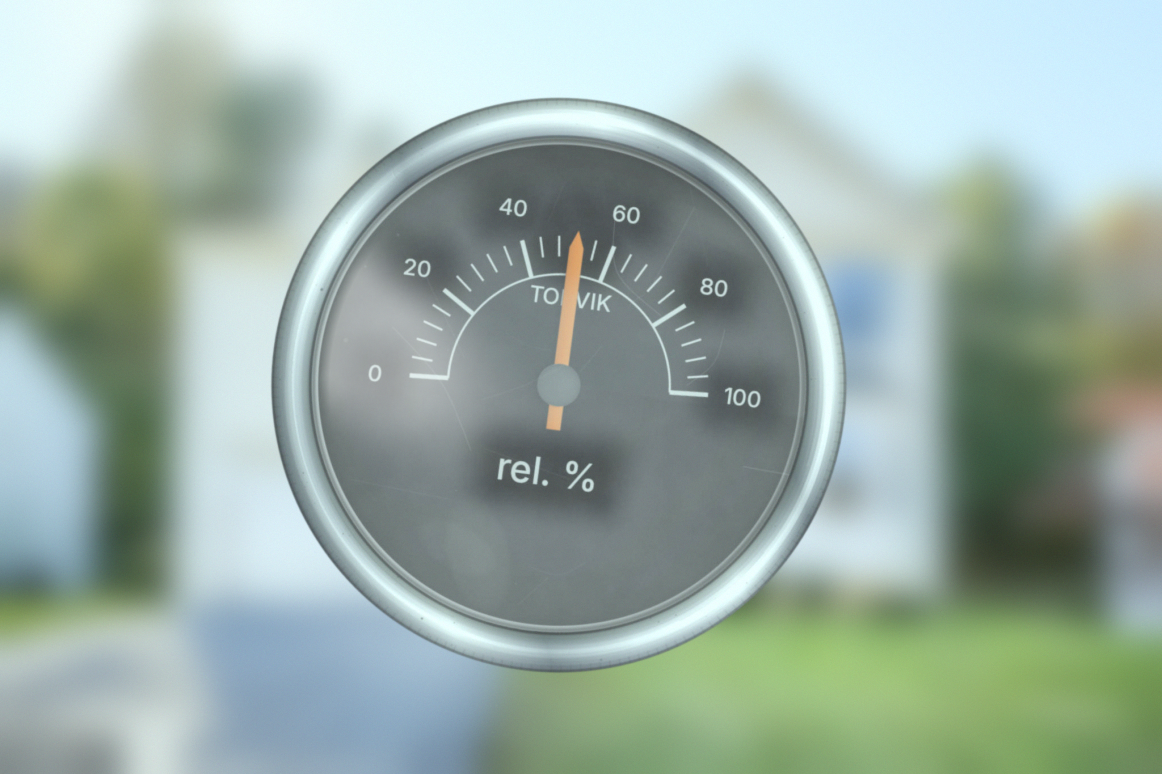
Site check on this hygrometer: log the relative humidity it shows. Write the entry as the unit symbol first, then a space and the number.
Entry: % 52
